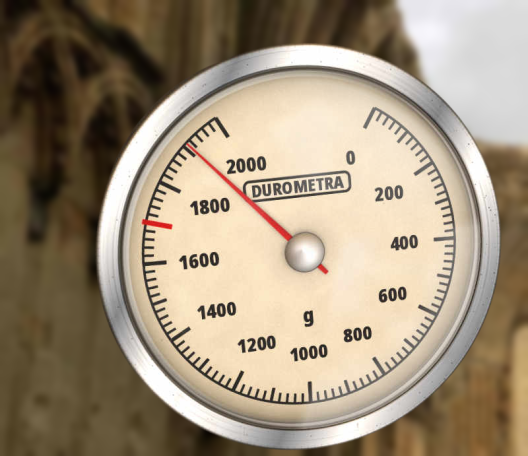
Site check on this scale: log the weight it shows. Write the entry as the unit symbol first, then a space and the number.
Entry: g 1910
